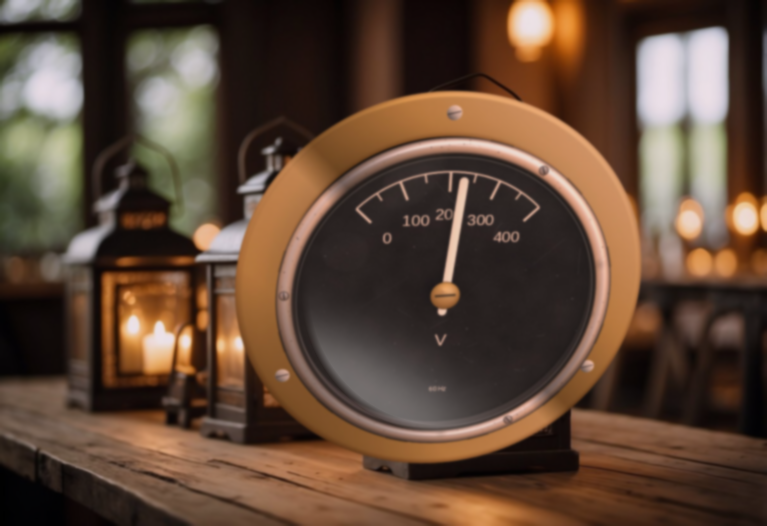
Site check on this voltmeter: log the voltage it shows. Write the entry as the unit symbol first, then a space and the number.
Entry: V 225
